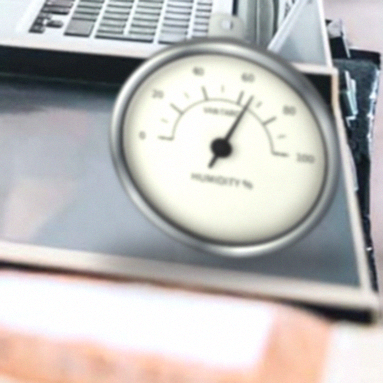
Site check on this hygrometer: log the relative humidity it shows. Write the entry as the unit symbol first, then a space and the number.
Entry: % 65
